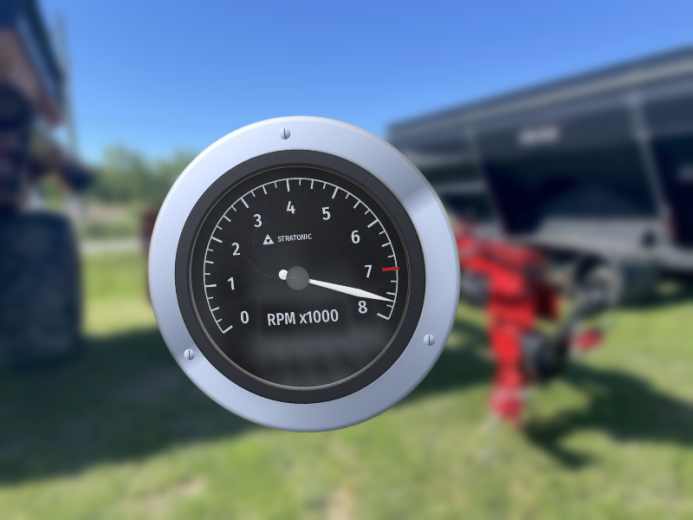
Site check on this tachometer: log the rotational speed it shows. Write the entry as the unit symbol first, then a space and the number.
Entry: rpm 7625
